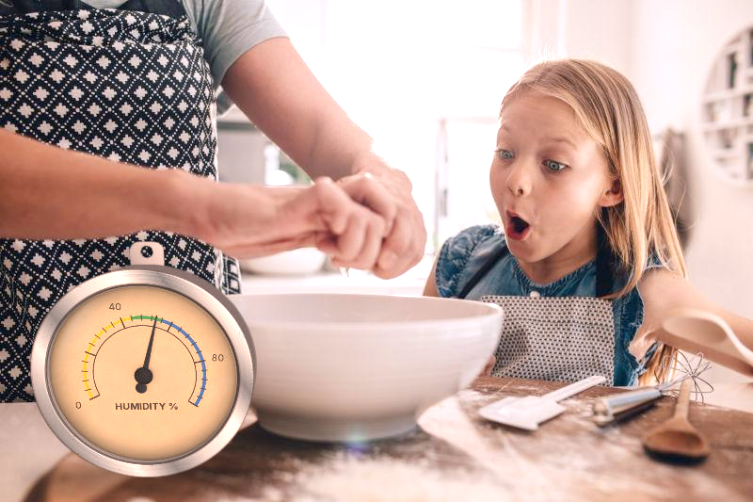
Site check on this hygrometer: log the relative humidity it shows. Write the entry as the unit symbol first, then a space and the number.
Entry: % 54
